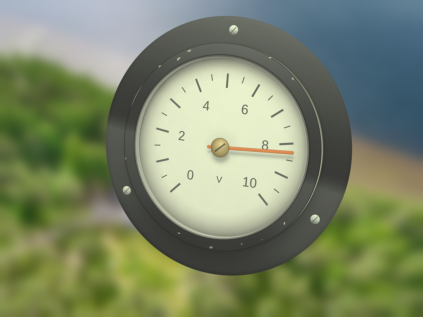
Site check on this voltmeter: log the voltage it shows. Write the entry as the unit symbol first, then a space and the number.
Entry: V 8.25
